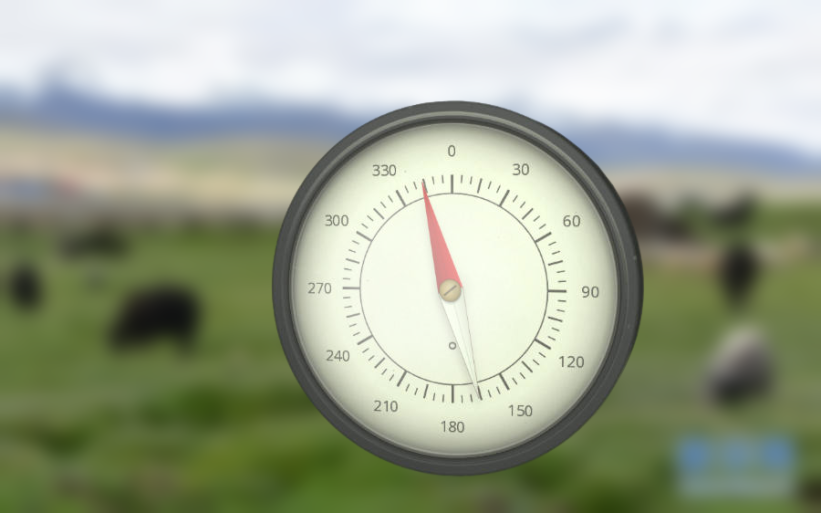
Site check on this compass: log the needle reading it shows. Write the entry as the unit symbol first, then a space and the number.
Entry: ° 345
